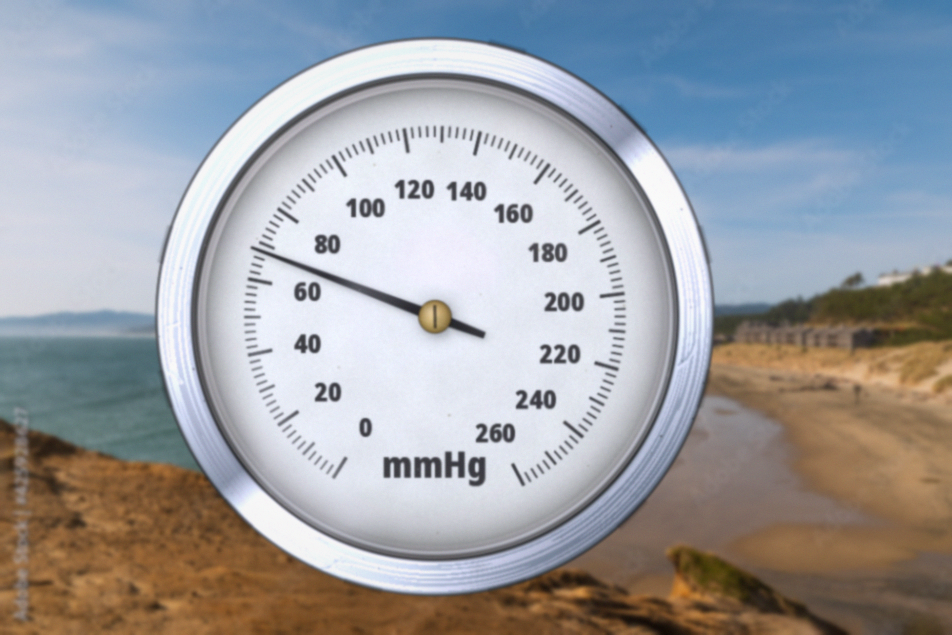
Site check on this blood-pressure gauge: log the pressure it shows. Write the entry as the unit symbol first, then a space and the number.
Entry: mmHg 68
